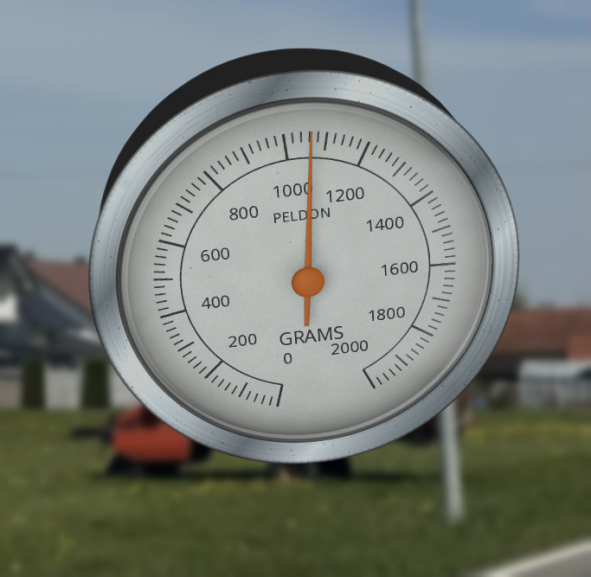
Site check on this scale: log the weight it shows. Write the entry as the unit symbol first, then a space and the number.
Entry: g 1060
